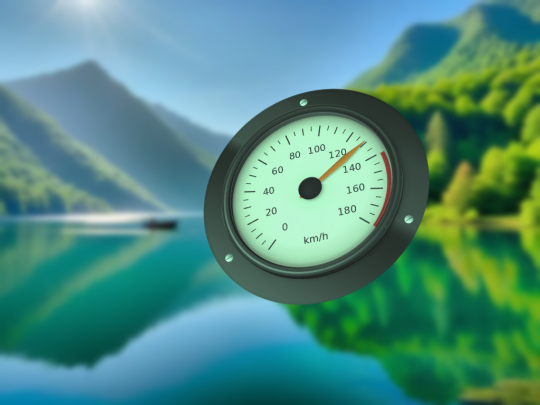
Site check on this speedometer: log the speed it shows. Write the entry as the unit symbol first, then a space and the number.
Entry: km/h 130
